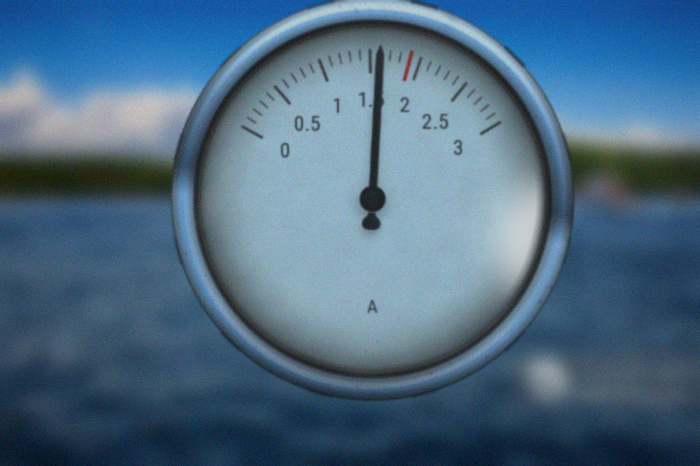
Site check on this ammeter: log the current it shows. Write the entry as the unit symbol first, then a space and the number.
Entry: A 1.6
